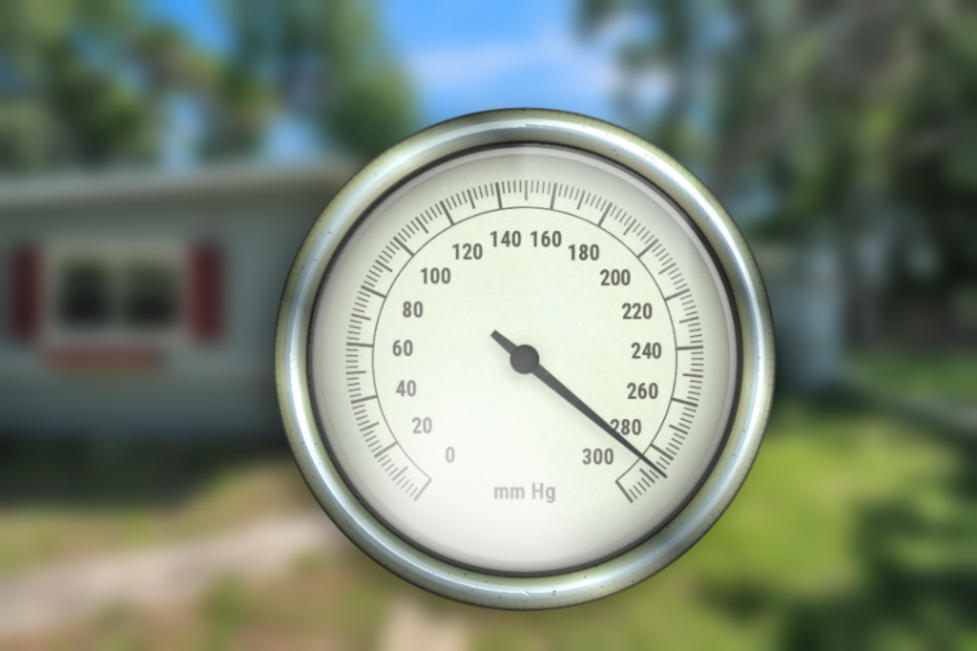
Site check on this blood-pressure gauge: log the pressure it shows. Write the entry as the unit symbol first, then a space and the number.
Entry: mmHg 286
